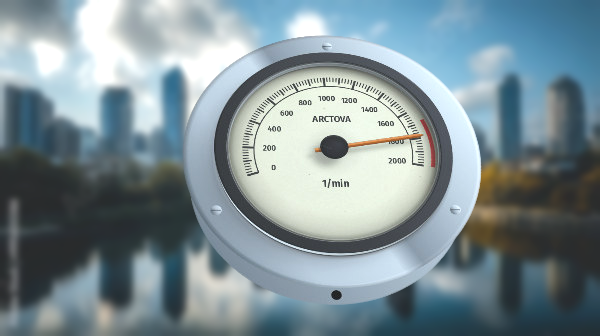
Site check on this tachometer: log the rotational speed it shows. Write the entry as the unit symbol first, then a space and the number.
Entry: rpm 1800
